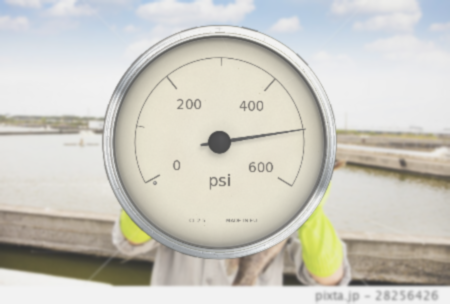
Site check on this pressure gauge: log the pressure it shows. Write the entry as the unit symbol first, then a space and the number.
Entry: psi 500
